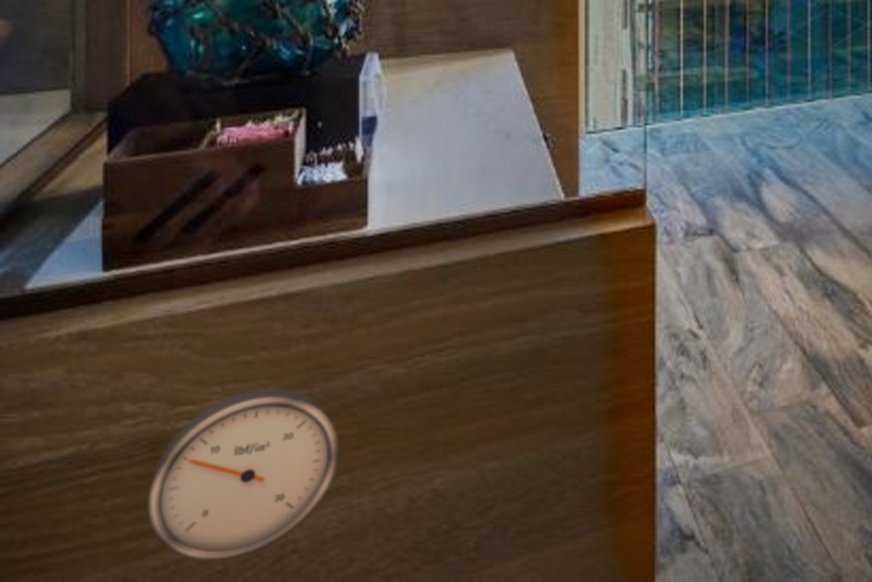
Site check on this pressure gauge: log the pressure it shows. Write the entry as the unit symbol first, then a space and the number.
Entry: psi 8
